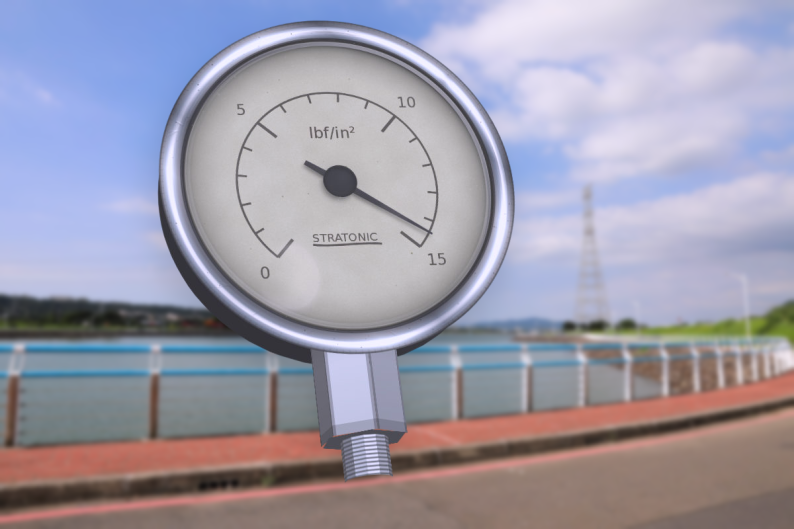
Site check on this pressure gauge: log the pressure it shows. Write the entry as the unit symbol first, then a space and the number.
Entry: psi 14.5
